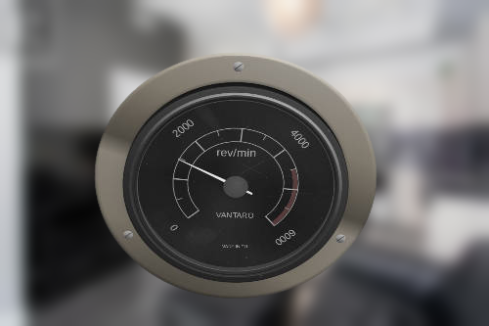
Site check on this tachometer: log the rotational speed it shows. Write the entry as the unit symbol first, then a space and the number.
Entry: rpm 1500
